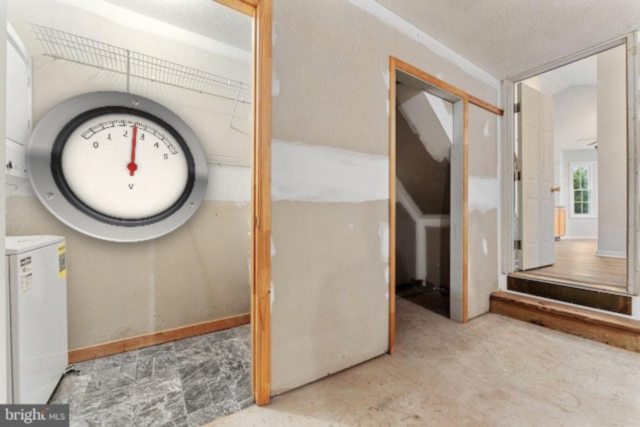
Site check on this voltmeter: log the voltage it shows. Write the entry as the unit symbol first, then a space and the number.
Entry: V 2.5
